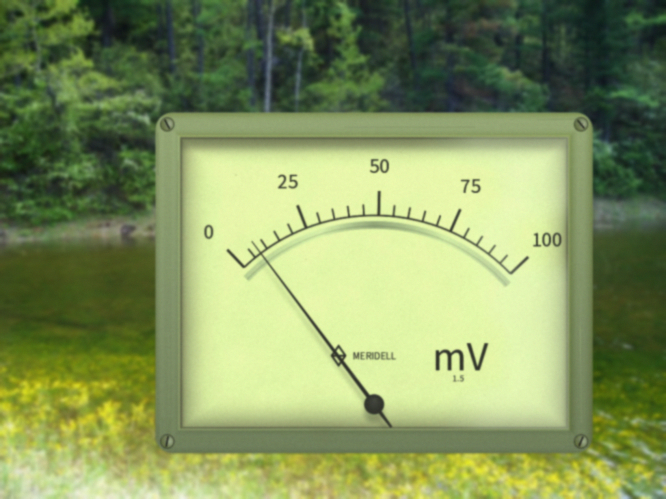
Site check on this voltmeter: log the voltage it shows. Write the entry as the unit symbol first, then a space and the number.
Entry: mV 7.5
